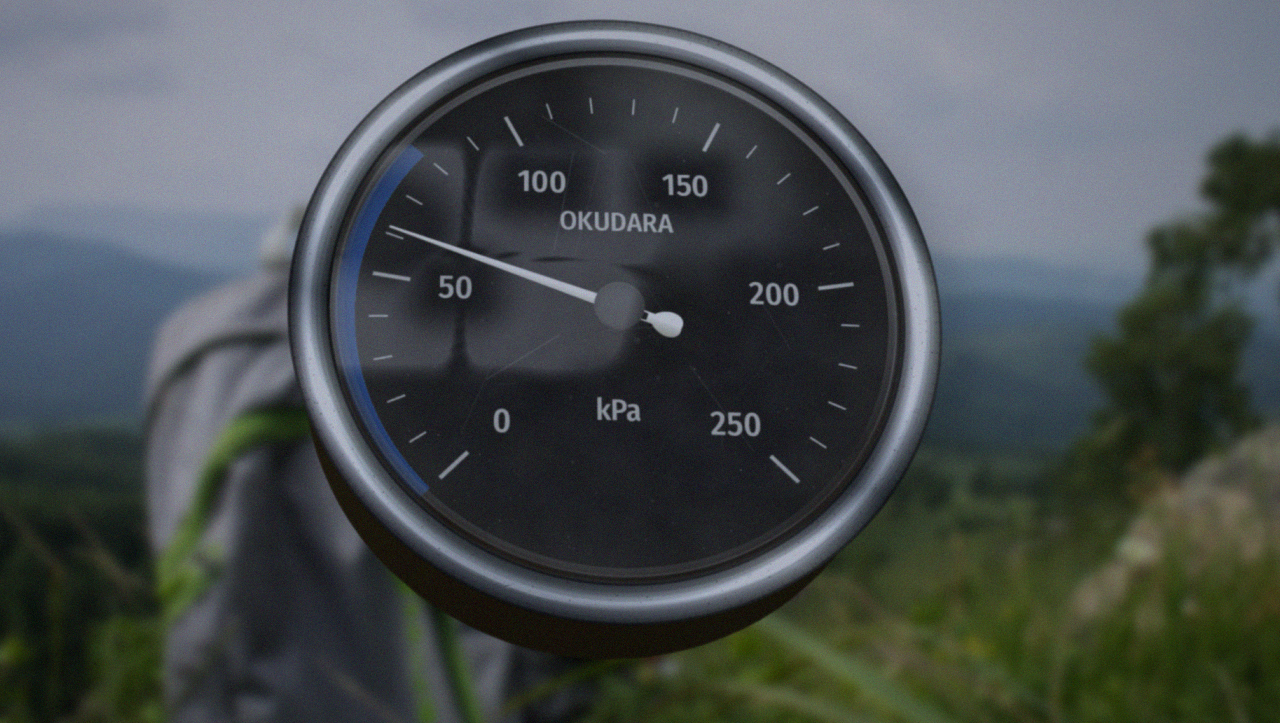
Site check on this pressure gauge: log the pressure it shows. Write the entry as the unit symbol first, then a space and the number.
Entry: kPa 60
